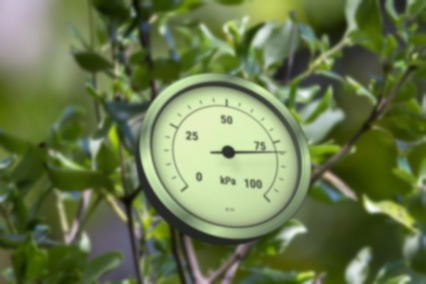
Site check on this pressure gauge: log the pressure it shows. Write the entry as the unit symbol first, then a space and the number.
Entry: kPa 80
